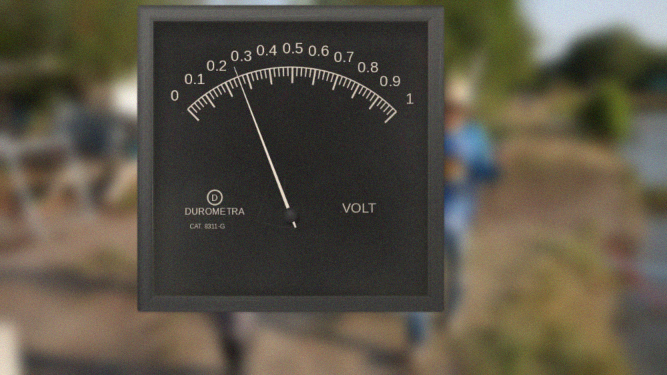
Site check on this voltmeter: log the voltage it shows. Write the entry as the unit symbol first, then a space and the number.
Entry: V 0.26
